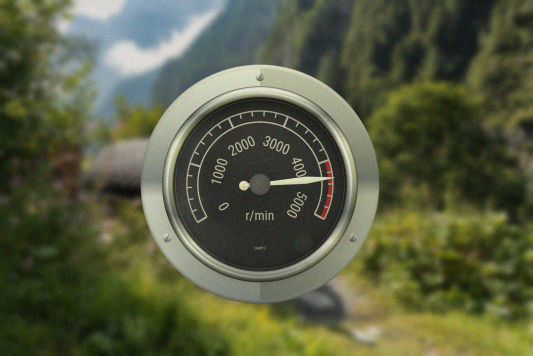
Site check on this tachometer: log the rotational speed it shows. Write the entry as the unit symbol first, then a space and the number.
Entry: rpm 4300
